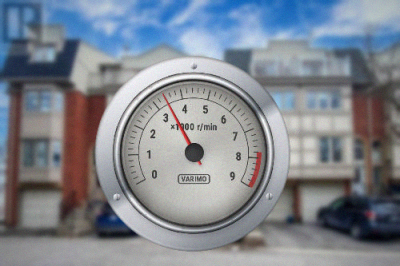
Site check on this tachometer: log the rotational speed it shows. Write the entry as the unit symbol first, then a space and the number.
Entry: rpm 3400
